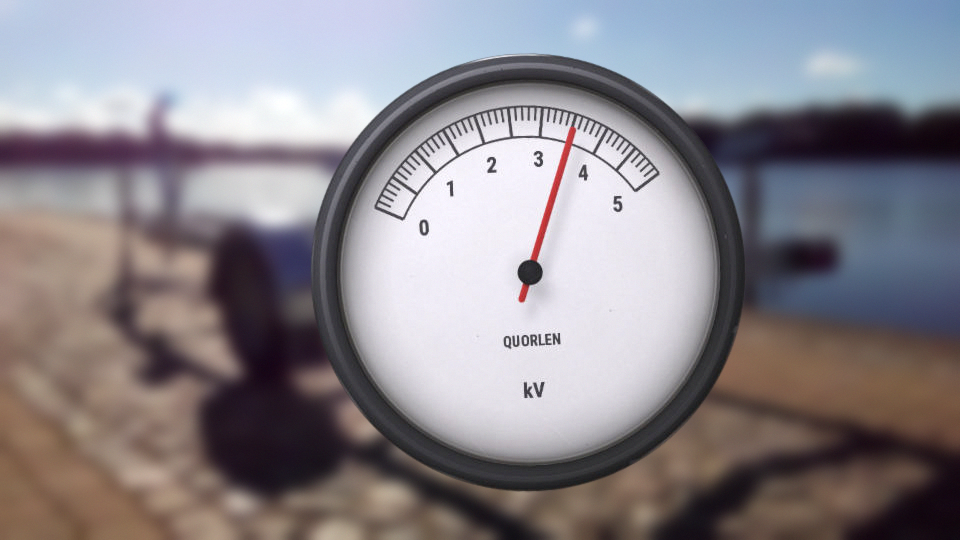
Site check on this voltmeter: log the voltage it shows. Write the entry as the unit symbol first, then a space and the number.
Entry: kV 3.5
